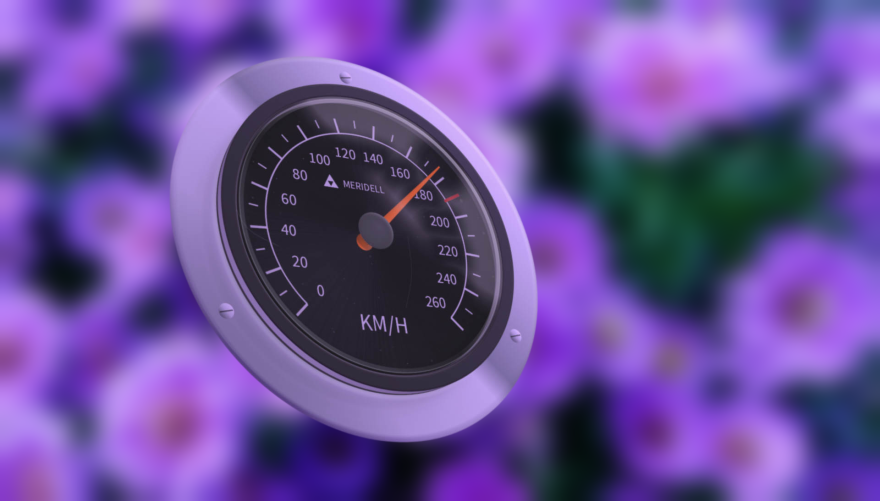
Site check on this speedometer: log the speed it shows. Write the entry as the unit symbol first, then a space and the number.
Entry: km/h 175
